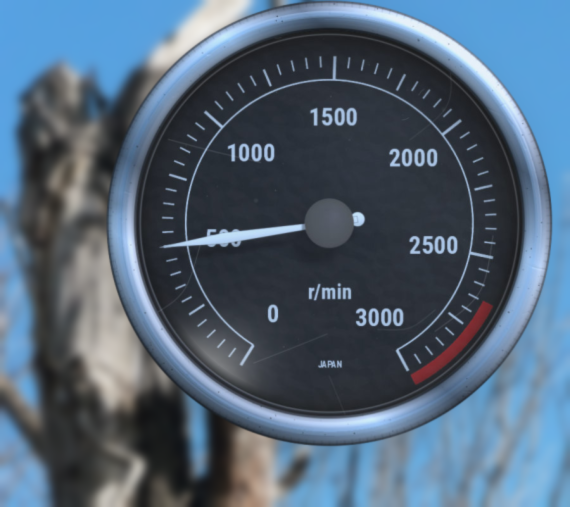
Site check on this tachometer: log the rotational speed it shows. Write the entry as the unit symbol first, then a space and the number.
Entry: rpm 500
